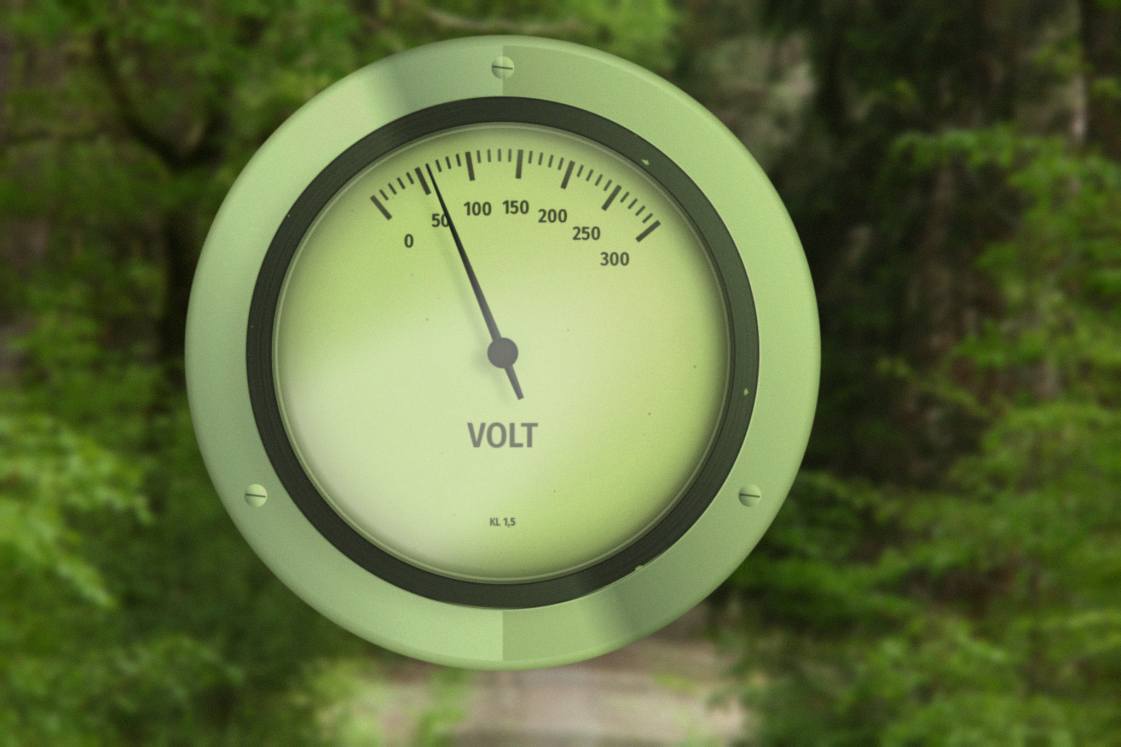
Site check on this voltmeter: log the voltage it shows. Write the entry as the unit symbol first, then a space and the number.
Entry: V 60
